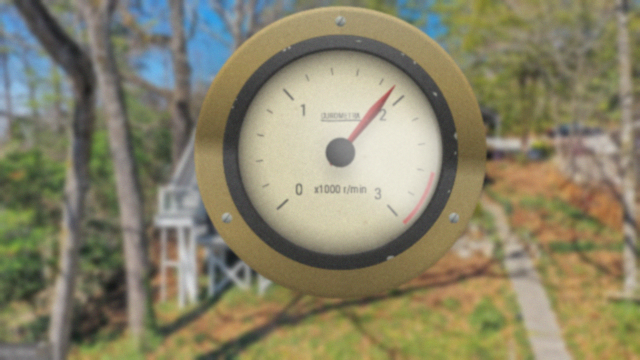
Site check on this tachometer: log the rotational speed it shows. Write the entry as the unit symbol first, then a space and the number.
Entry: rpm 1900
